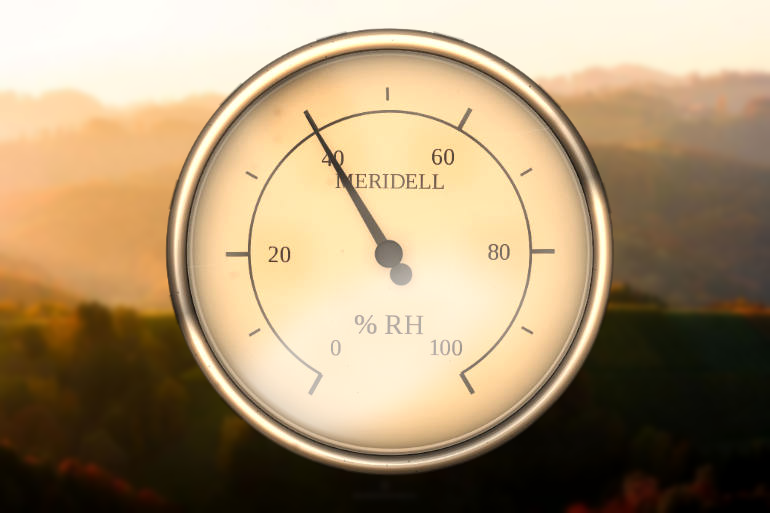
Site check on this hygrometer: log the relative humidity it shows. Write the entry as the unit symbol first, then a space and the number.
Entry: % 40
